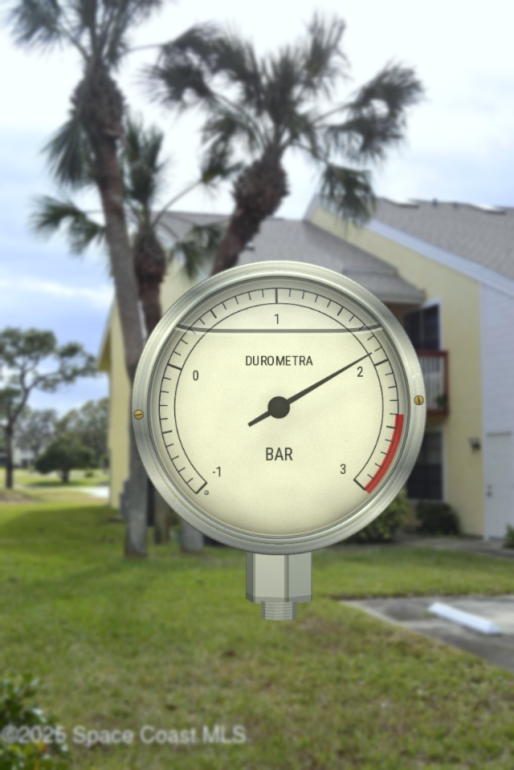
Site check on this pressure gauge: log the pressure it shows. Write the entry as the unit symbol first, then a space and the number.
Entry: bar 1.9
